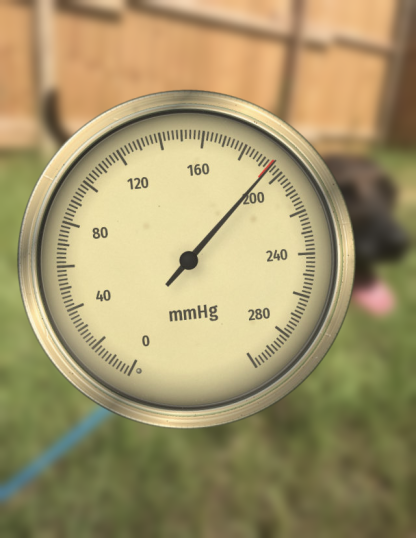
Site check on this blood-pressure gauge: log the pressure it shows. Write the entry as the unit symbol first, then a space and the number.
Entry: mmHg 194
